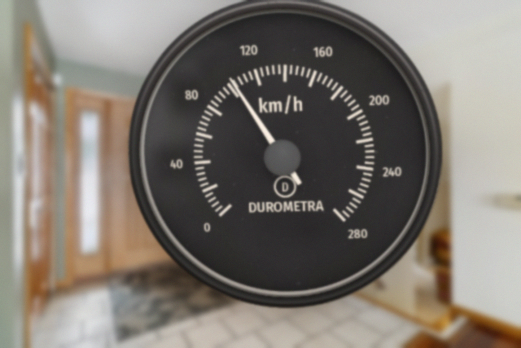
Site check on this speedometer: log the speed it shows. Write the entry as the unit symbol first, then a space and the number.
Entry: km/h 104
